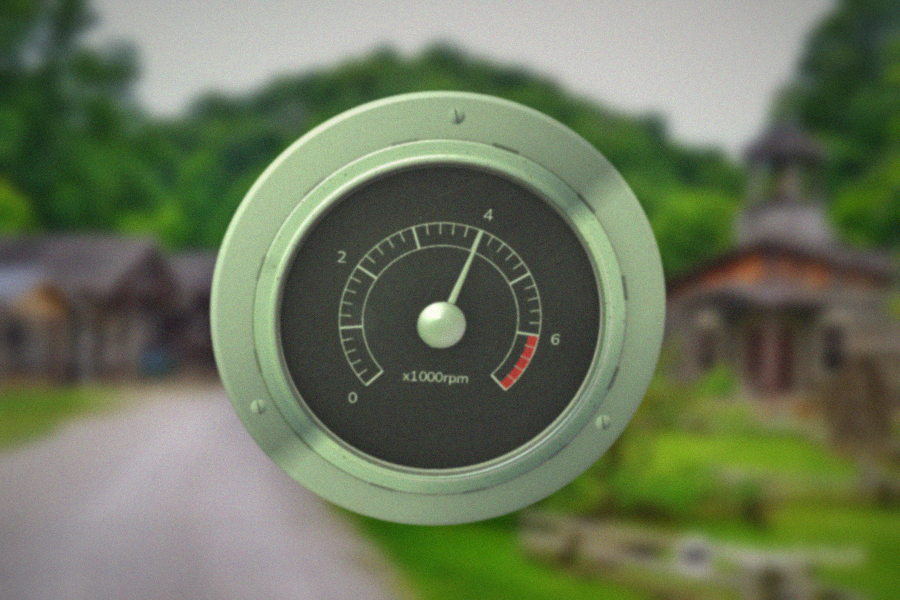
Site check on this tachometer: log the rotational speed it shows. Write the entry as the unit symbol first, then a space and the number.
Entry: rpm 4000
